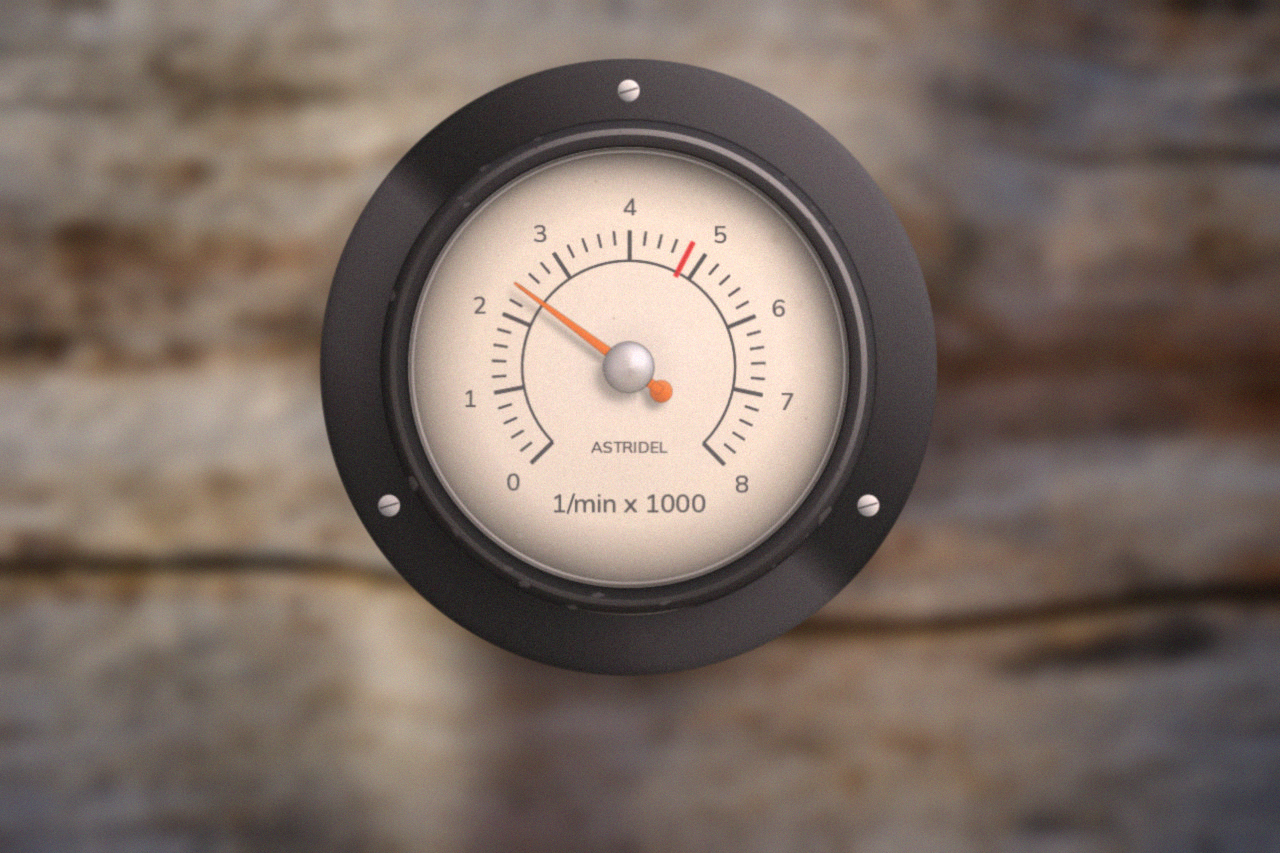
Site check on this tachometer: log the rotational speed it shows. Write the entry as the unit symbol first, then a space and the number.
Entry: rpm 2400
